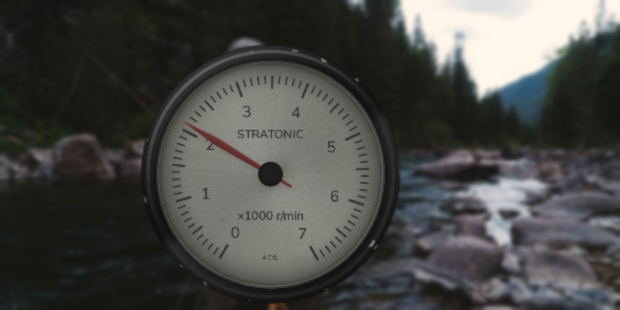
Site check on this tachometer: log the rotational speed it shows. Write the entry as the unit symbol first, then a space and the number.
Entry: rpm 2100
